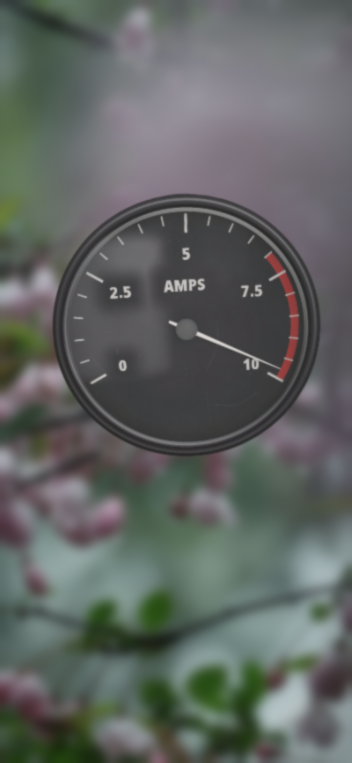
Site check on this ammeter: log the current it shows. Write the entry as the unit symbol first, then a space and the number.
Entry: A 9.75
